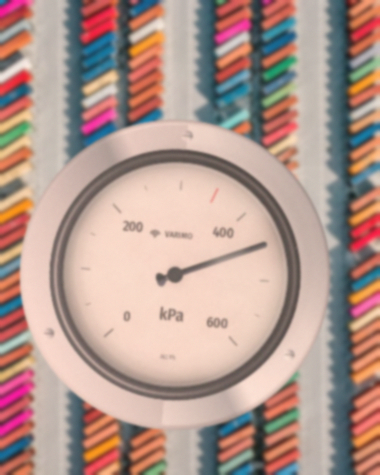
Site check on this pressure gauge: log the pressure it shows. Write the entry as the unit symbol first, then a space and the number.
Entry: kPa 450
